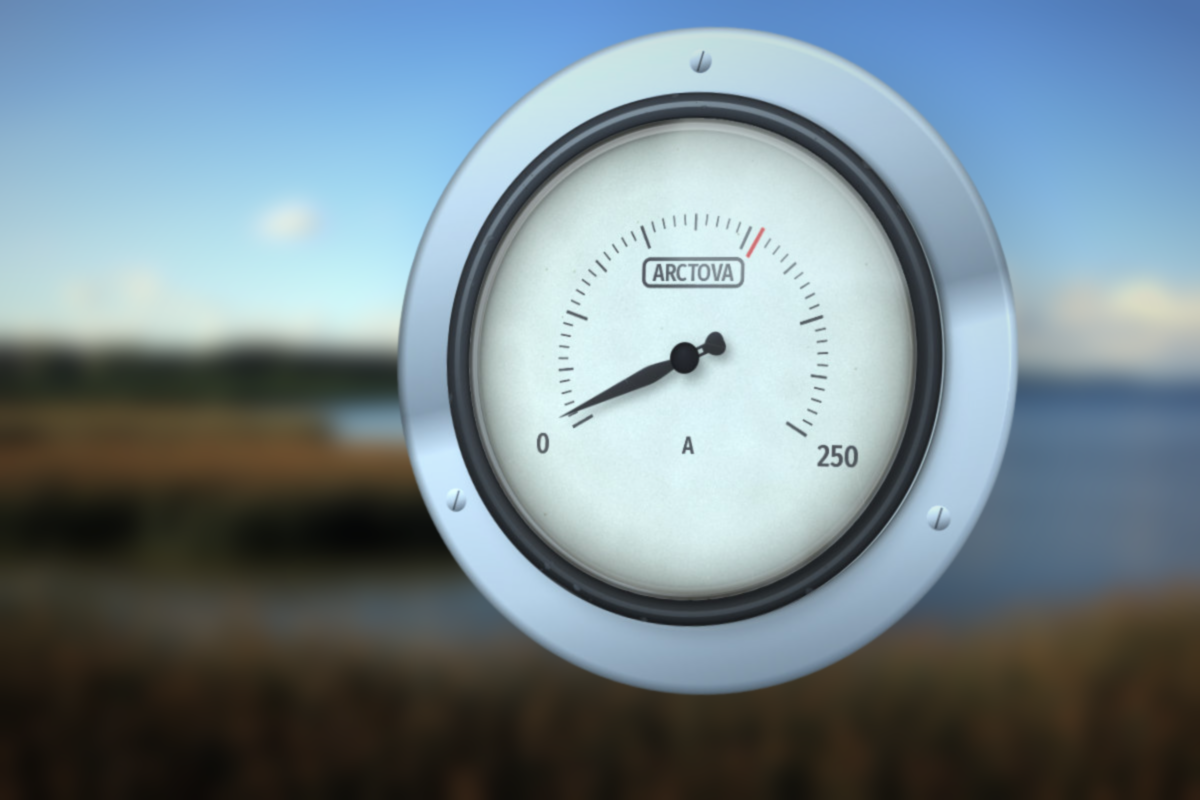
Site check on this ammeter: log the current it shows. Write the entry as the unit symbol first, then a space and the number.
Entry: A 5
